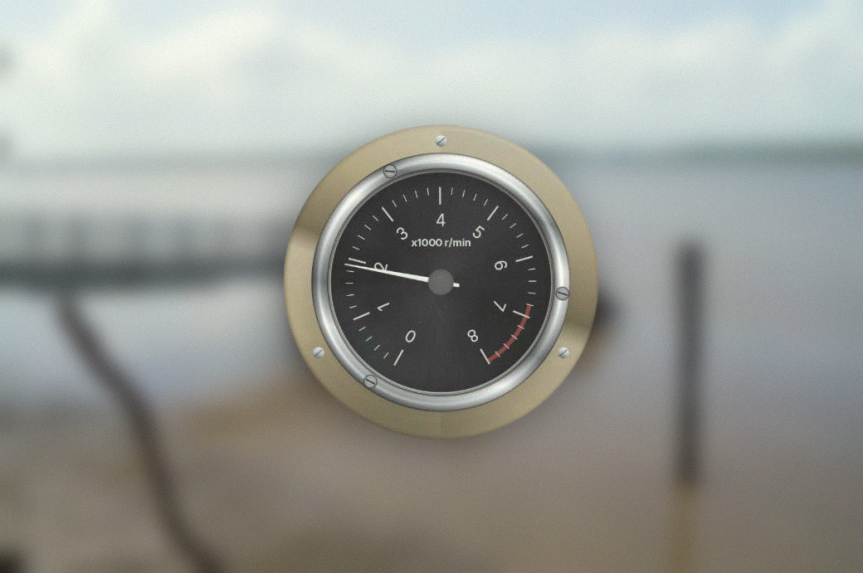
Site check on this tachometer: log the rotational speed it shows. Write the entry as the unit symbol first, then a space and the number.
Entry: rpm 1900
